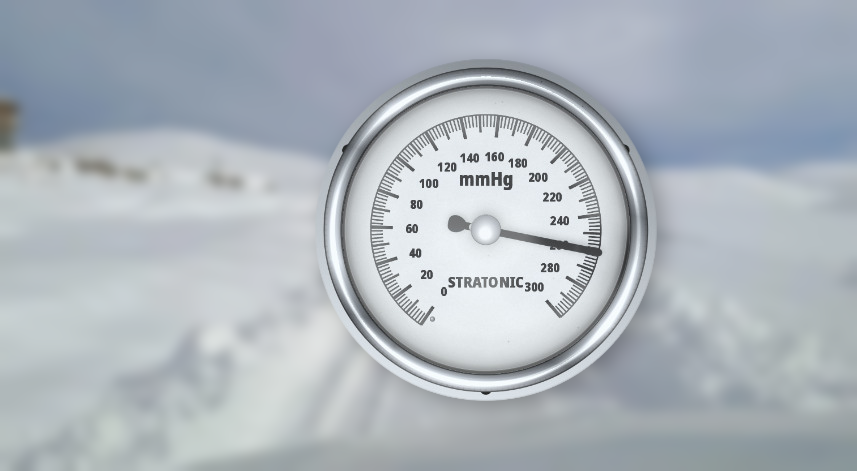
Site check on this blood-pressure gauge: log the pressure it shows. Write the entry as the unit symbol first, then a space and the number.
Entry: mmHg 260
